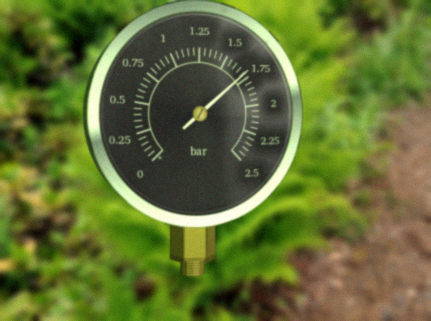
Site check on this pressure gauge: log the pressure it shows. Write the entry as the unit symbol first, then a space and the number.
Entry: bar 1.7
